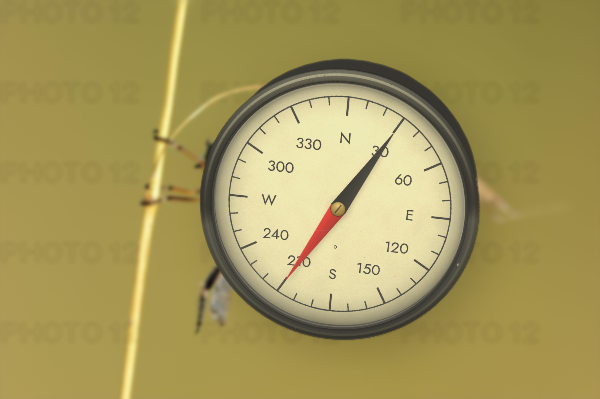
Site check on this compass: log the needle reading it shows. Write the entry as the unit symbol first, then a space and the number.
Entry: ° 210
